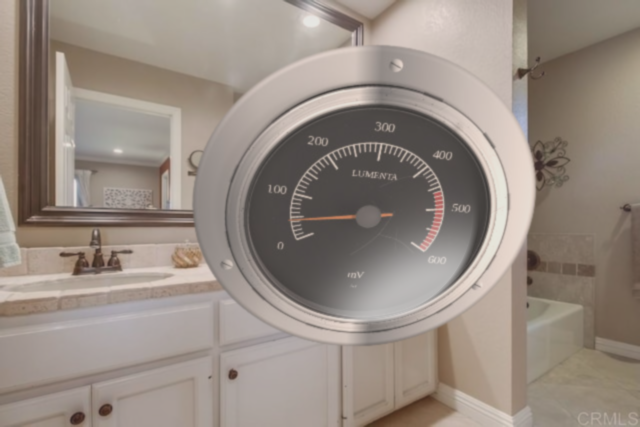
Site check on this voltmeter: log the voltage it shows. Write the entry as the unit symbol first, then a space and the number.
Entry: mV 50
